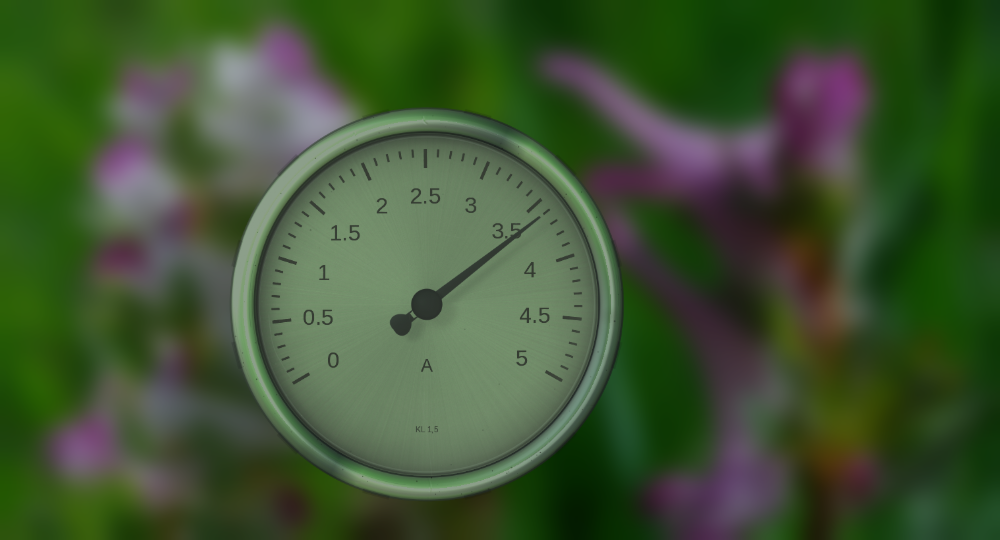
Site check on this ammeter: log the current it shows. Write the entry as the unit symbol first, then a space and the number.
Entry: A 3.6
